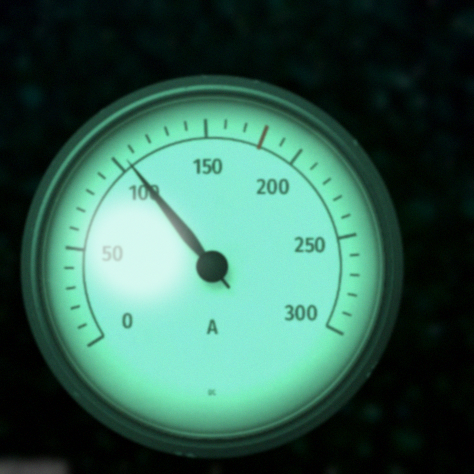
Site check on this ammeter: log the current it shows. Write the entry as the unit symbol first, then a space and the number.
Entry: A 105
